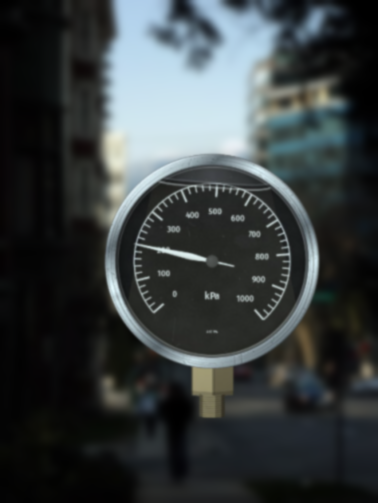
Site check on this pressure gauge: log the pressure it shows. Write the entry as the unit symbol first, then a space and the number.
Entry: kPa 200
